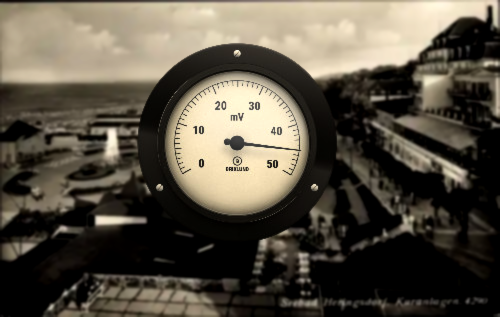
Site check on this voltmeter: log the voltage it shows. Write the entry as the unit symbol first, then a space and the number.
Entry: mV 45
